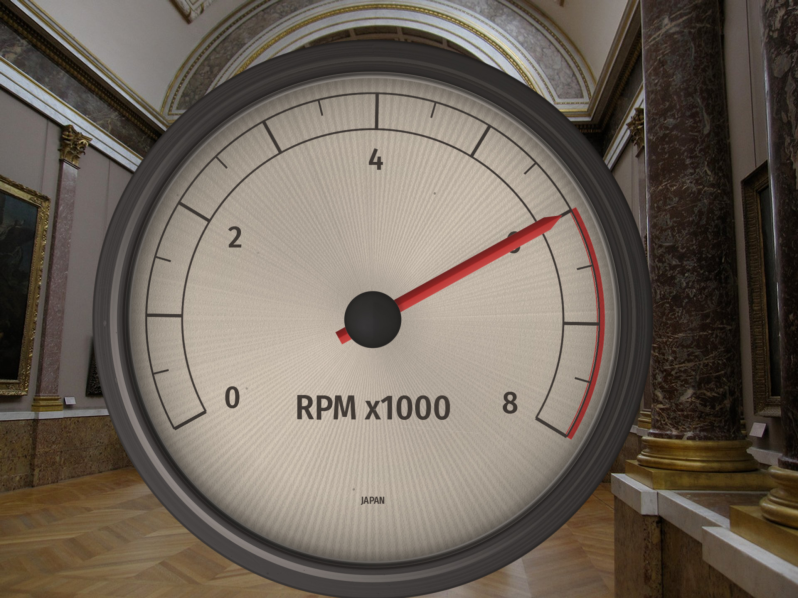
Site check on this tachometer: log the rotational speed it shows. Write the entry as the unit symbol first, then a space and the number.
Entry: rpm 6000
